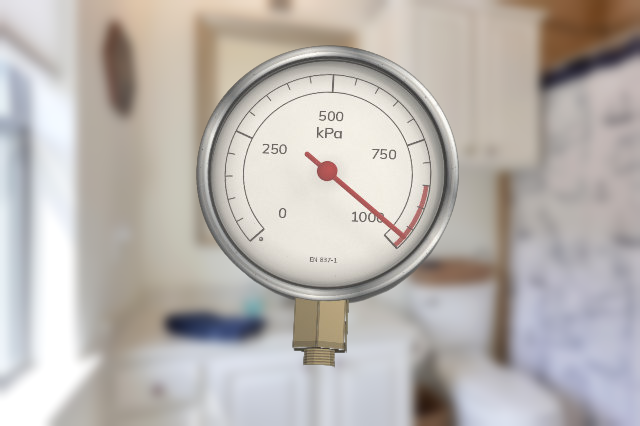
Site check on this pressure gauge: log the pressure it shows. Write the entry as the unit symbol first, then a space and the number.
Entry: kPa 975
